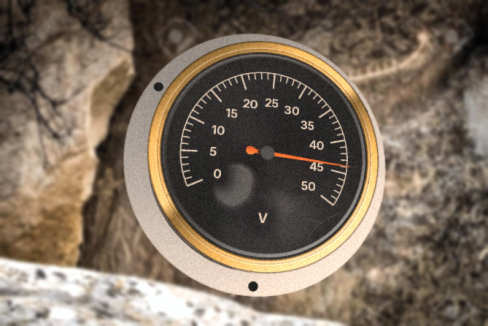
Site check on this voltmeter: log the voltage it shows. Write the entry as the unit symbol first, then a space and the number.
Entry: V 44
